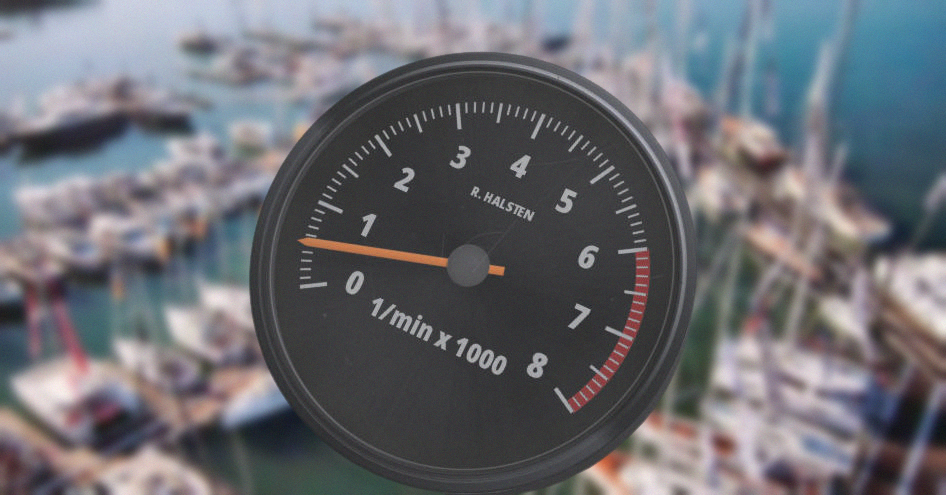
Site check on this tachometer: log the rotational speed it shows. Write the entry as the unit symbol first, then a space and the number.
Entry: rpm 500
